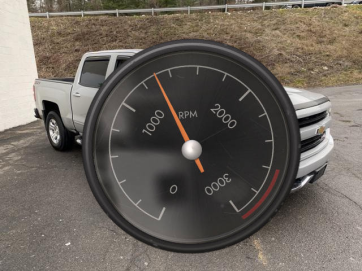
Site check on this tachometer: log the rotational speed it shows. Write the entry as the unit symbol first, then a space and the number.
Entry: rpm 1300
